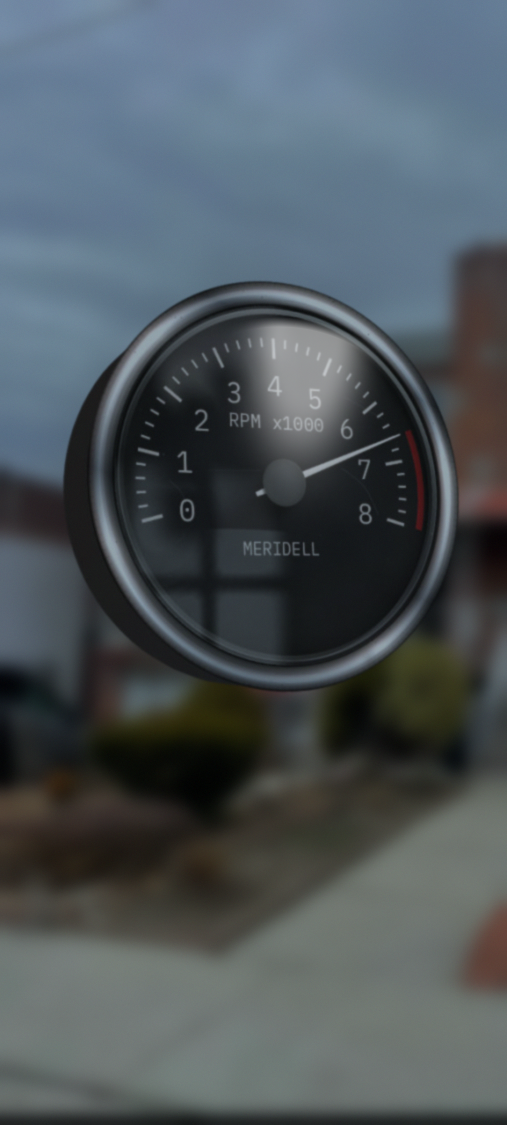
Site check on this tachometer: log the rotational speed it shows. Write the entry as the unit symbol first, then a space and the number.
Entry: rpm 6600
